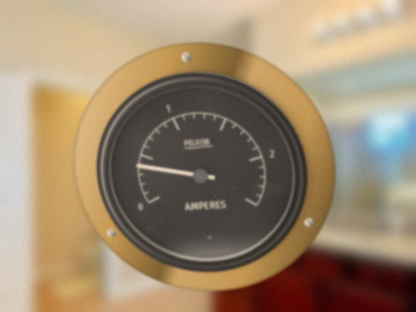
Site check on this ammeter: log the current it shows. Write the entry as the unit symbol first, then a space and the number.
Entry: A 0.4
